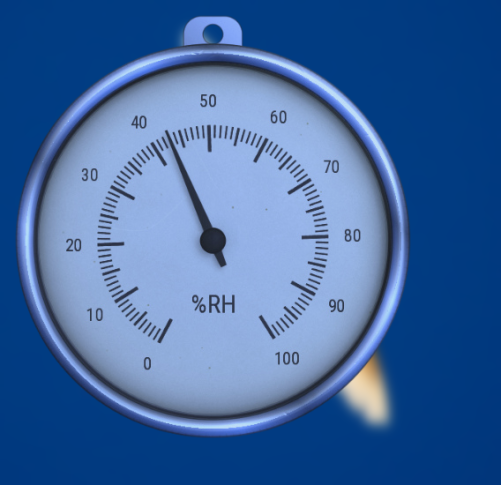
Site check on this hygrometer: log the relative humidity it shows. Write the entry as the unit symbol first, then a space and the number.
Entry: % 43
